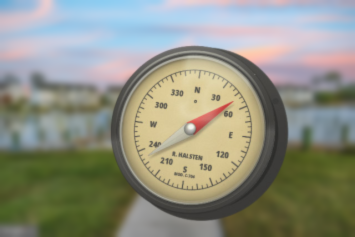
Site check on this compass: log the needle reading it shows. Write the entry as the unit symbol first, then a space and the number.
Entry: ° 50
